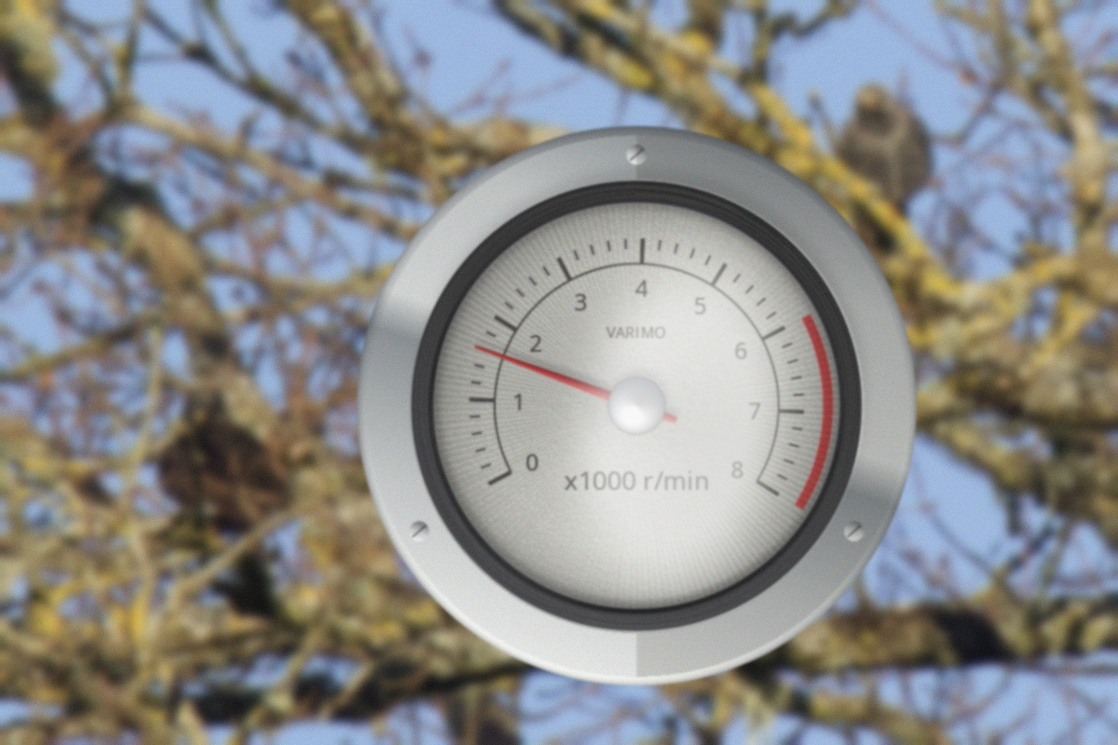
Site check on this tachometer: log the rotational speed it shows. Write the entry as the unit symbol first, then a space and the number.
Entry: rpm 1600
